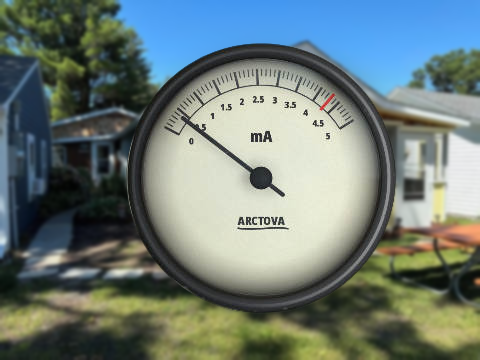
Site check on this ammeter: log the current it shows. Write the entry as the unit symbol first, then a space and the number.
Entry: mA 0.4
